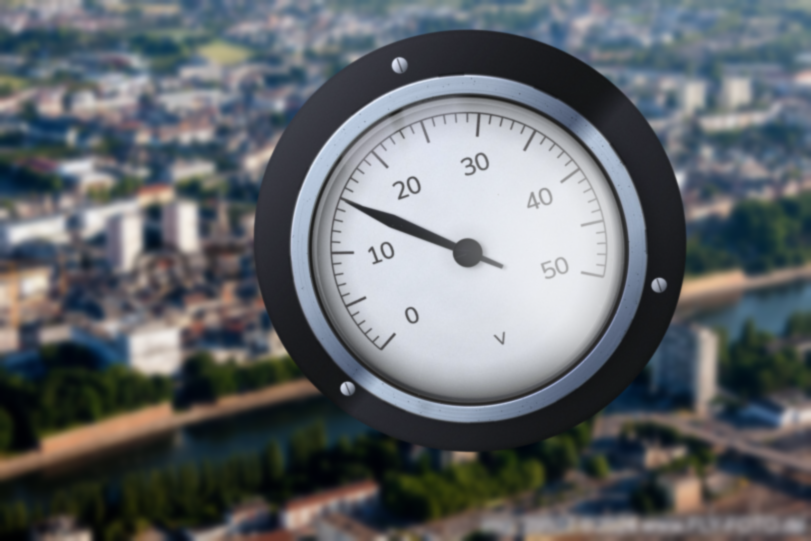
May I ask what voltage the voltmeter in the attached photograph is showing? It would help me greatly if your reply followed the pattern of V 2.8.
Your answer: V 15
